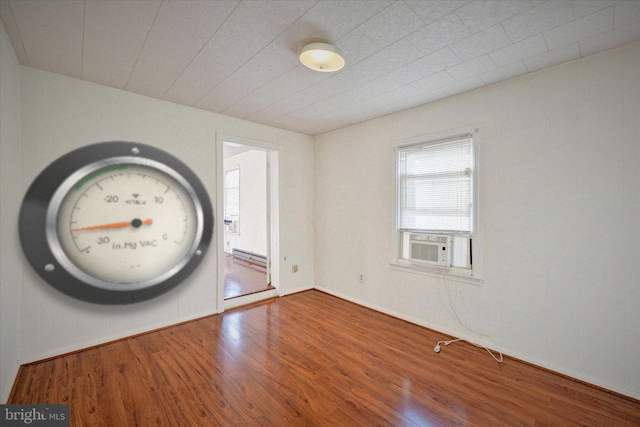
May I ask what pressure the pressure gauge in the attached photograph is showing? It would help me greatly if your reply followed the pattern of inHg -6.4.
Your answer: inHg -27
